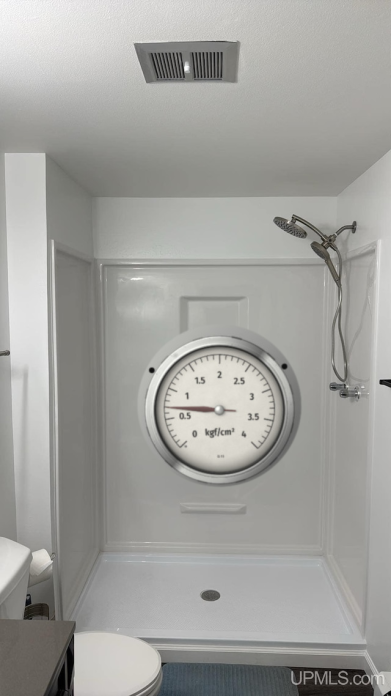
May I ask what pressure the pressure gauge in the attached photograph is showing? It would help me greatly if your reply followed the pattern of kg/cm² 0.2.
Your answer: kg/cm² 0.7
